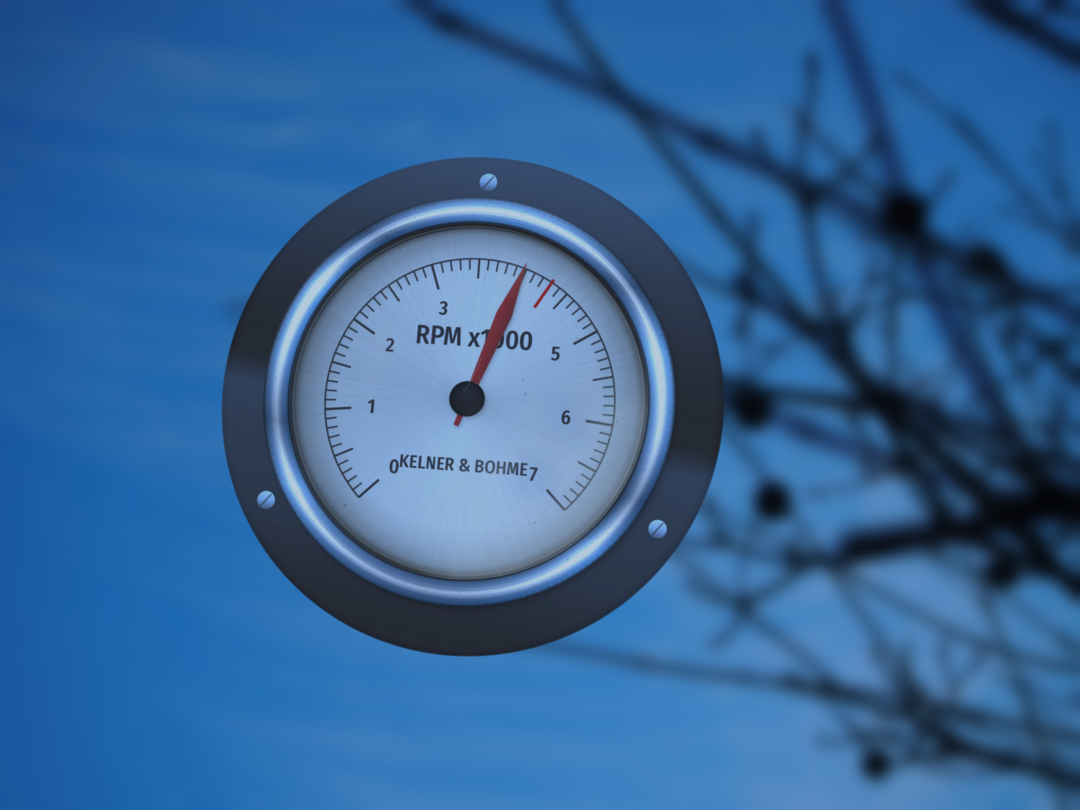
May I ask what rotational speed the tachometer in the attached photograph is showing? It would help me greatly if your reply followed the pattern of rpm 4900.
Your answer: rpm 4000
